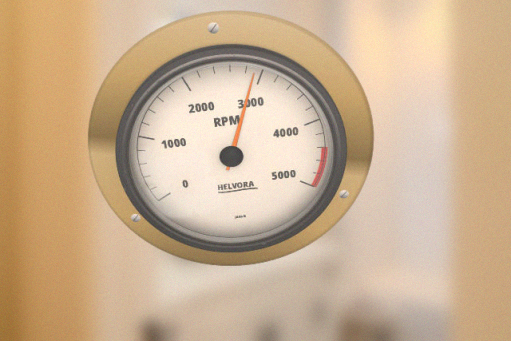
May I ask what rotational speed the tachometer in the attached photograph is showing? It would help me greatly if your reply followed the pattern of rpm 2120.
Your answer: rpm 2900
